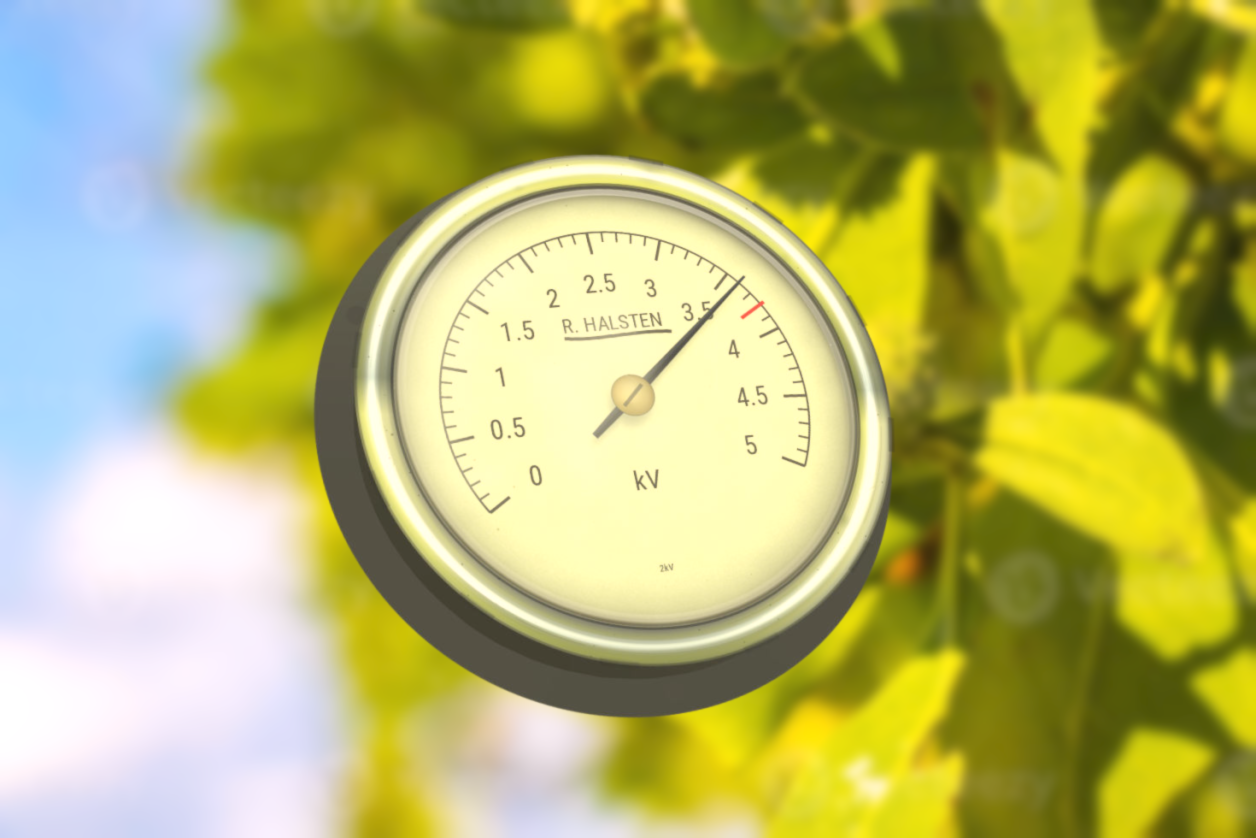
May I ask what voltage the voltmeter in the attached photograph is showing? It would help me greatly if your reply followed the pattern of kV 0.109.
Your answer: kV 3.6
